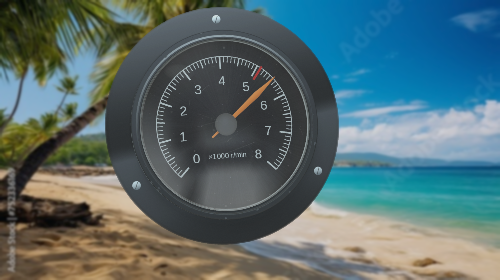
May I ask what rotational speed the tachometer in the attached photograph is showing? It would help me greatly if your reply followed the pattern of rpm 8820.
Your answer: rpm 5500
